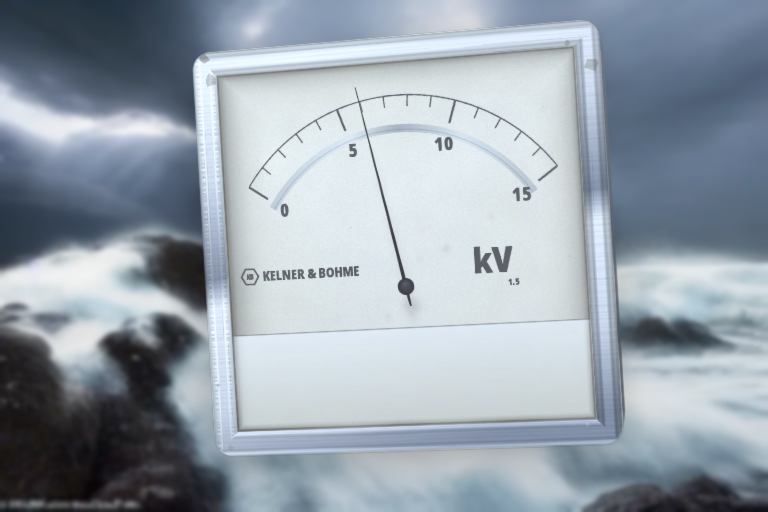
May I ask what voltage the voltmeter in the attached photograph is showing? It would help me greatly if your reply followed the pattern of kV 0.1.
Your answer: kV 6
